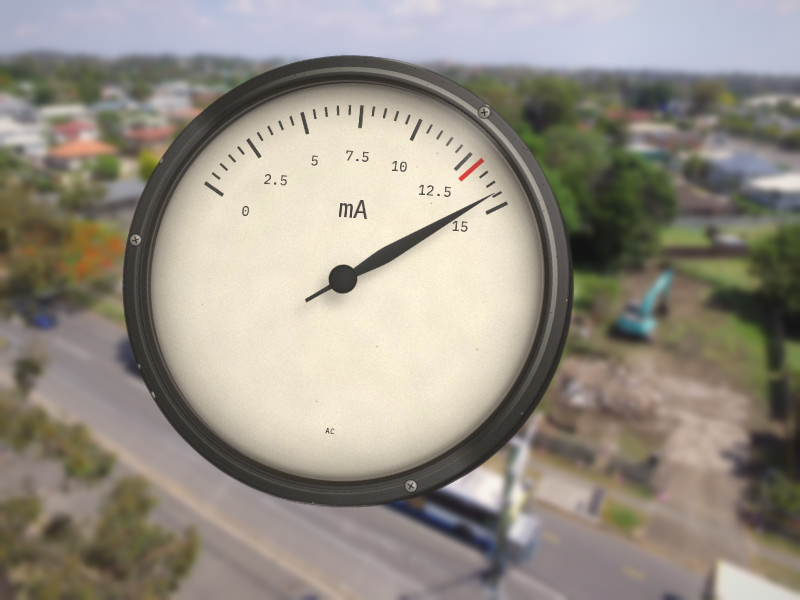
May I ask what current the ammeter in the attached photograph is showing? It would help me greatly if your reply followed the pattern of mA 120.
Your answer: mA 14.5
